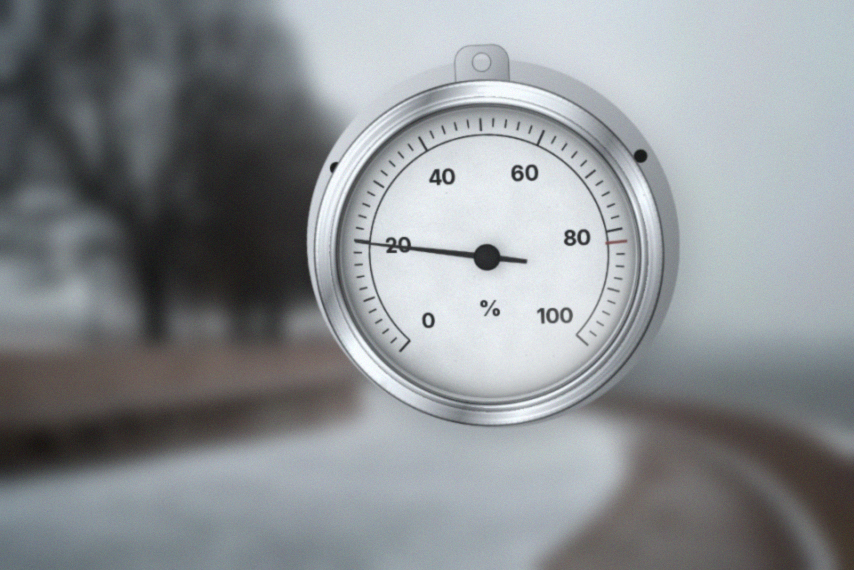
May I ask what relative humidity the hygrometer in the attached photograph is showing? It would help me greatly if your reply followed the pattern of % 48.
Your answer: % 20
